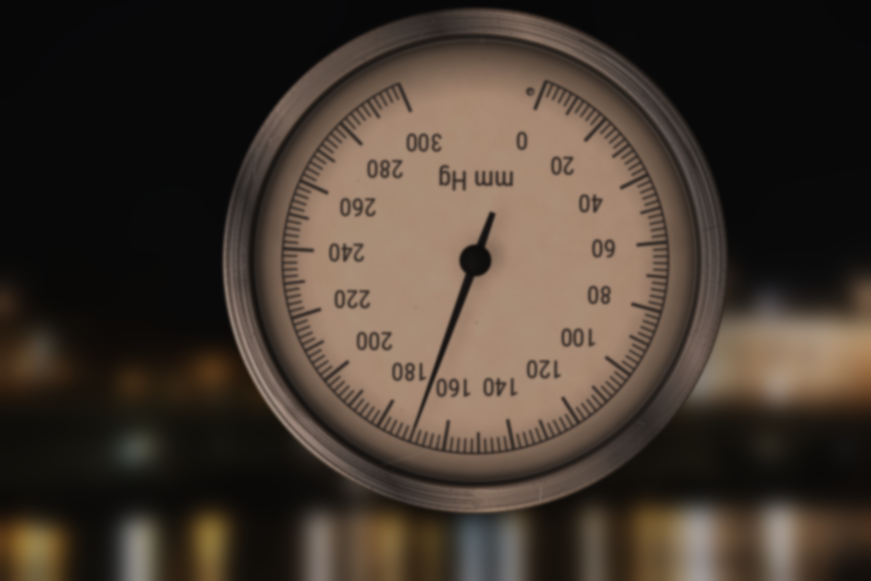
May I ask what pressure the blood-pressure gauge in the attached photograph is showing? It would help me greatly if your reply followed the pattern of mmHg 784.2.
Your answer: mmHg 170
